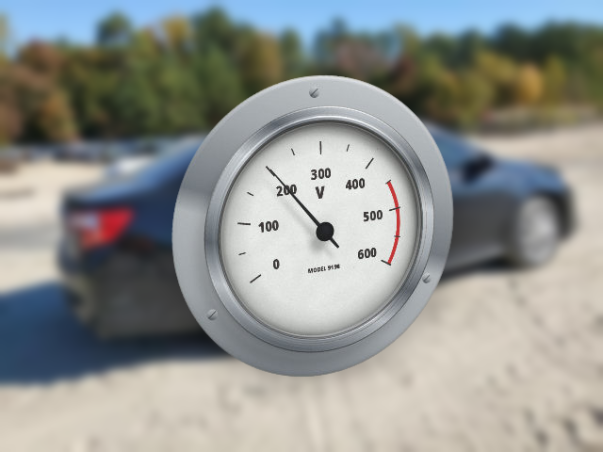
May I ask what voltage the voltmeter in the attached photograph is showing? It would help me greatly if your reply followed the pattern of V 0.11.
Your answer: V 200
